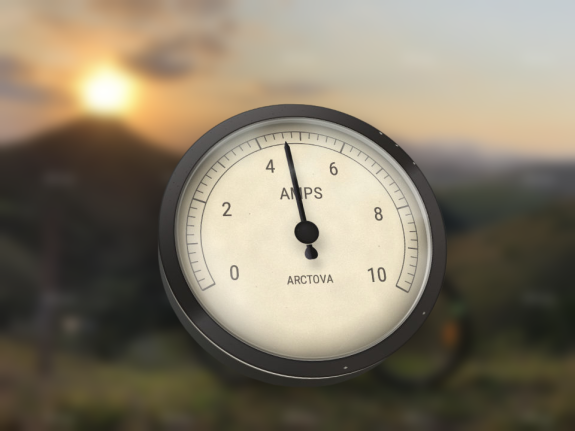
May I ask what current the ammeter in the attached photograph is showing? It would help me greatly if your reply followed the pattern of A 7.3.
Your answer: A 4.6
